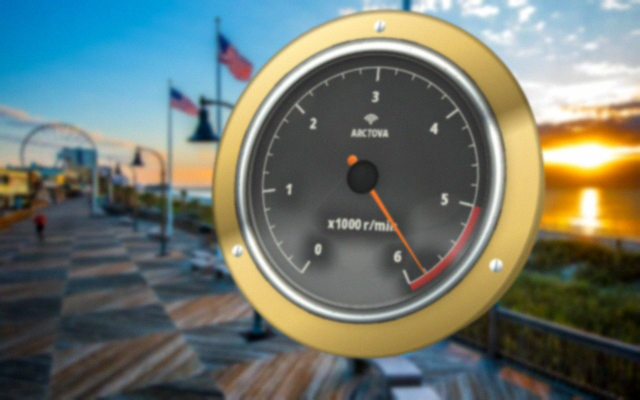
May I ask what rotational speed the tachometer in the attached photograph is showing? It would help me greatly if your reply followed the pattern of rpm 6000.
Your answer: rpm 5800
